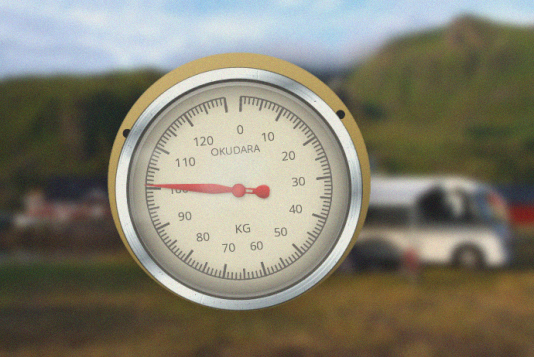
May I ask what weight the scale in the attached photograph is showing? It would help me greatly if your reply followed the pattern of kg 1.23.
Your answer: kg 101
